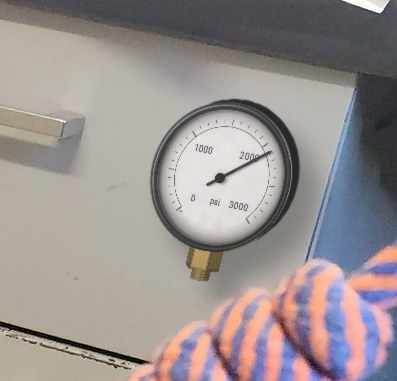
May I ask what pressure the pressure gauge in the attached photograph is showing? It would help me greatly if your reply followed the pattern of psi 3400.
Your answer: psi 2100
